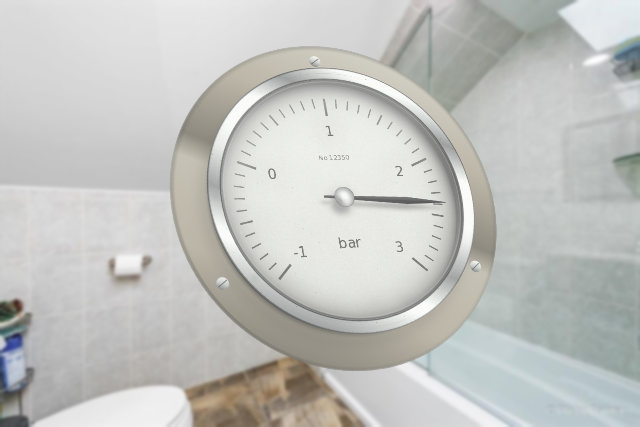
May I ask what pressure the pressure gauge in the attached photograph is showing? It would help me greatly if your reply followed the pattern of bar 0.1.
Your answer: bar 2.4
